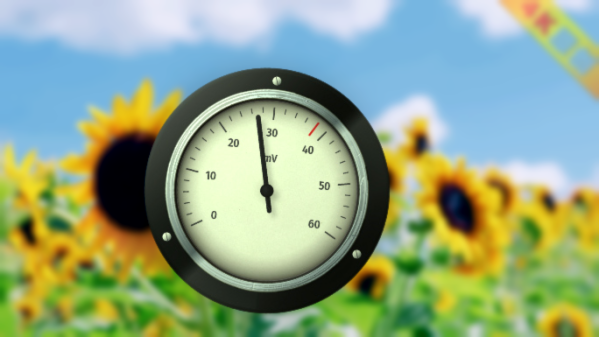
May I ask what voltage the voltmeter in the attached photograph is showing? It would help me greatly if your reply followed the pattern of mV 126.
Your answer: mV 27
